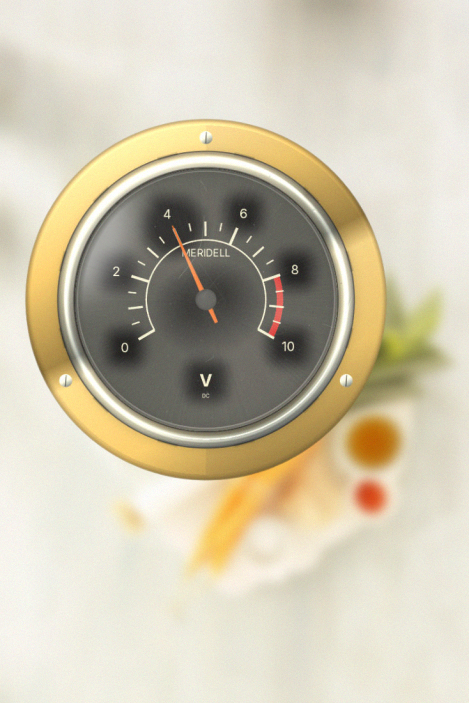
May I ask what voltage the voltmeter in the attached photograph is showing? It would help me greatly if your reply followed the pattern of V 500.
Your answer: V 4
